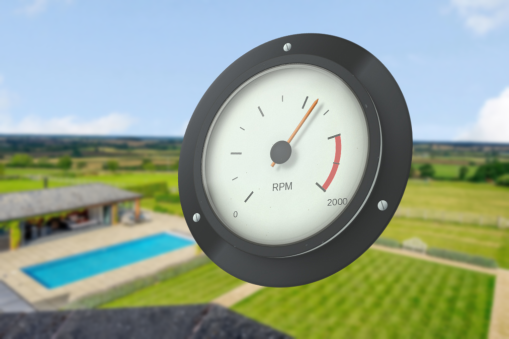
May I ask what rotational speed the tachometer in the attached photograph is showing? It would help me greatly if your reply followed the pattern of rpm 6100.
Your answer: rpm 1300
